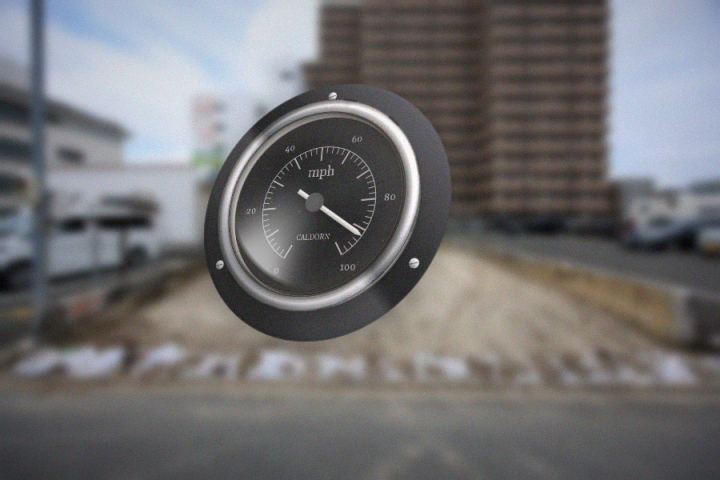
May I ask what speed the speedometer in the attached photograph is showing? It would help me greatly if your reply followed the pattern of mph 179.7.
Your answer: mph 92
